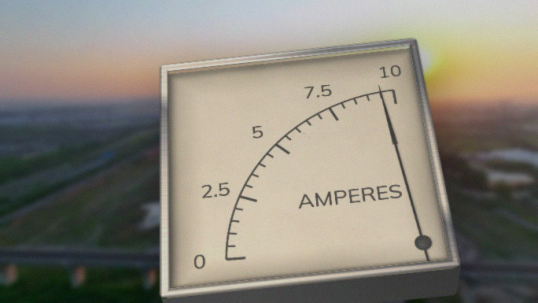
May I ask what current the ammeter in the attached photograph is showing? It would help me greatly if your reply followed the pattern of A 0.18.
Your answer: A 9.5
